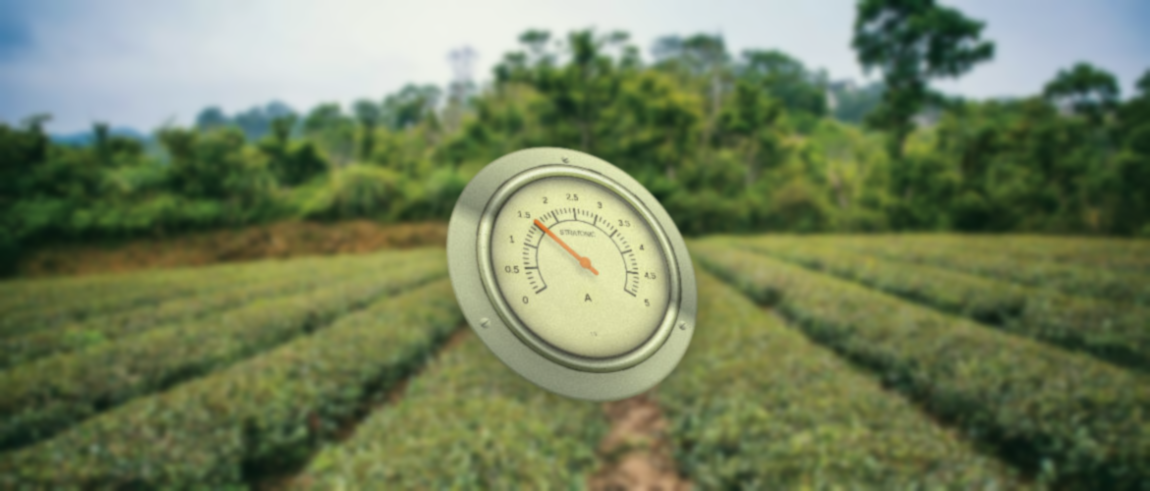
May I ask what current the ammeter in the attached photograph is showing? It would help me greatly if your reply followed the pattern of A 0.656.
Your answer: A 1.5
